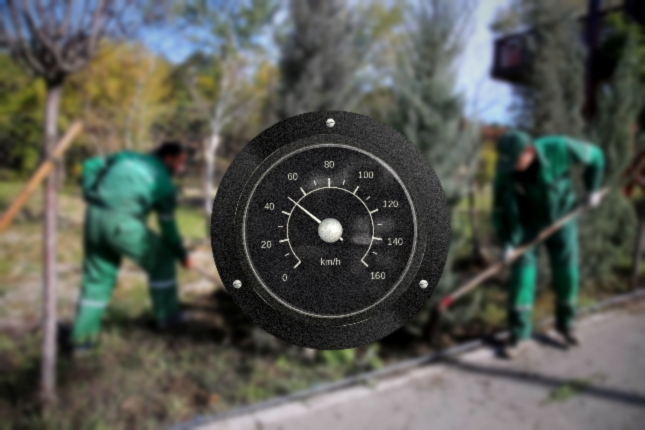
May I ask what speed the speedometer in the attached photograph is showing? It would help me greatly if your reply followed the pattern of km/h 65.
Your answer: km/h 50
